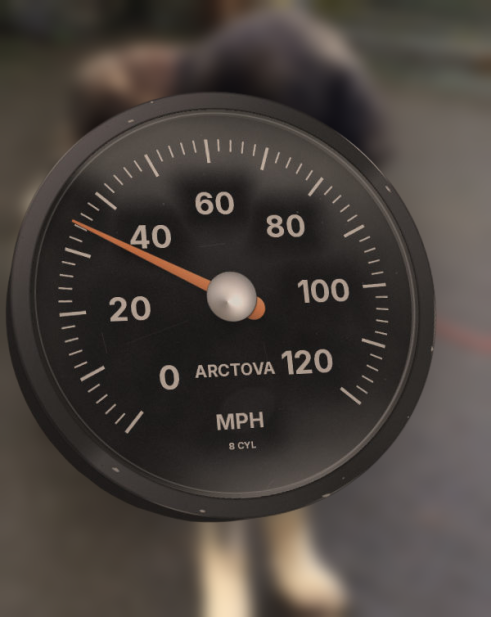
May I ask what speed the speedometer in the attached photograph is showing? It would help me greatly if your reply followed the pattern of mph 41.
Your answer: mph 34
